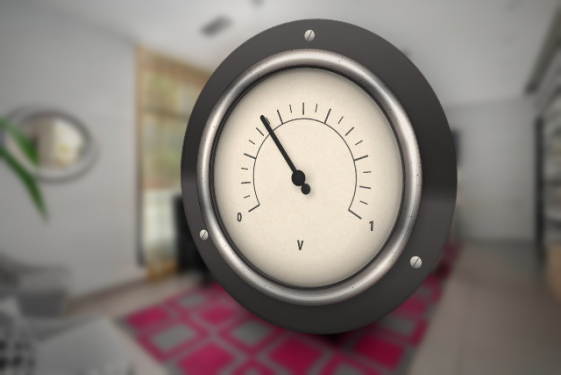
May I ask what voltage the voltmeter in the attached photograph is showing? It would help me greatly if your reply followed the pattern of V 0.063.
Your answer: V 0.35
